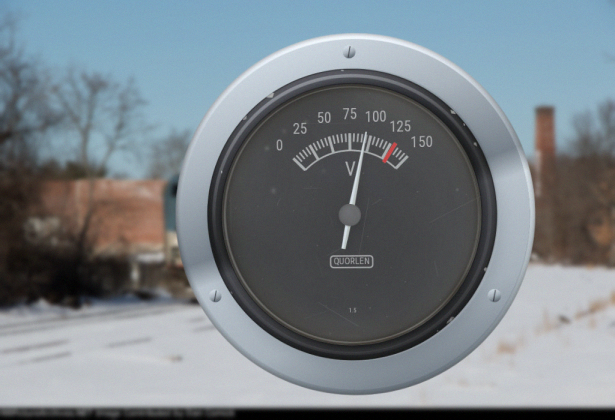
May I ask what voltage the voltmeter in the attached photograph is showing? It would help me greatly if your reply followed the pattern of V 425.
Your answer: V 95
